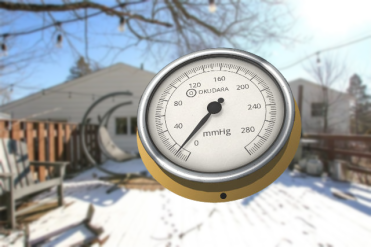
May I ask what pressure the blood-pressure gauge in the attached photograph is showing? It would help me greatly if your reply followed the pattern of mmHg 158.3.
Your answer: mmHg 10
